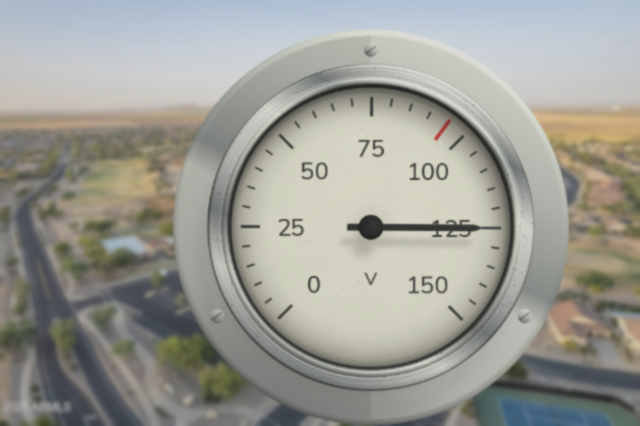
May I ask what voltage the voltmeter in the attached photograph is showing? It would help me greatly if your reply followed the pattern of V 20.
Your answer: V 125
